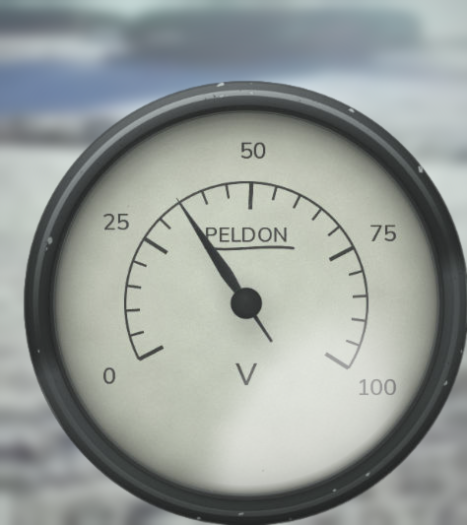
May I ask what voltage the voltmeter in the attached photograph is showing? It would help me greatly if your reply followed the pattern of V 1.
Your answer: V 35
